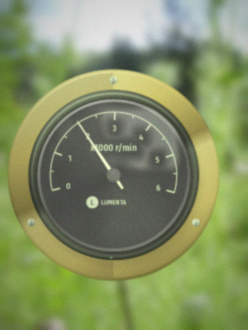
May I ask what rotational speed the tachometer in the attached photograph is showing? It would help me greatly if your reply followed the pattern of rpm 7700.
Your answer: rpm 2000
